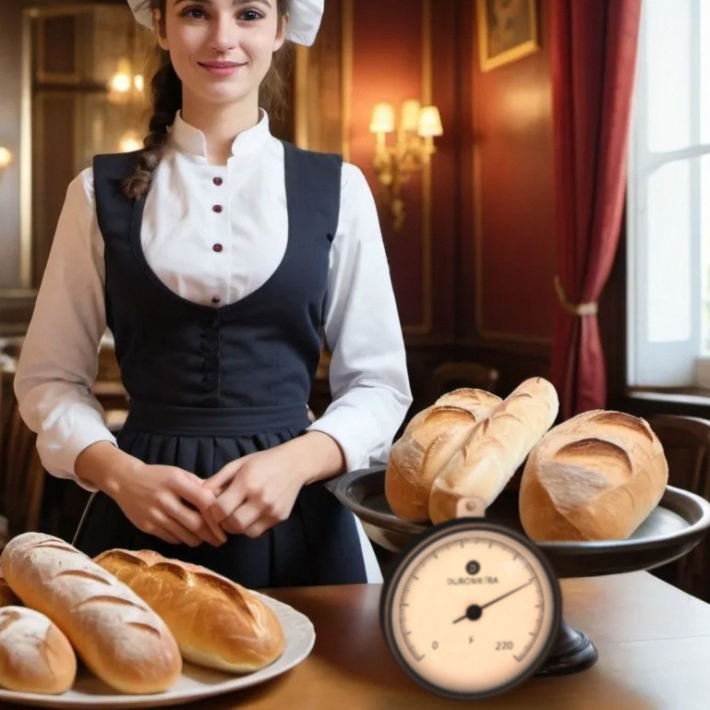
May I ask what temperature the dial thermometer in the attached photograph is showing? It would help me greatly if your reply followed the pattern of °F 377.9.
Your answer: °F 160
